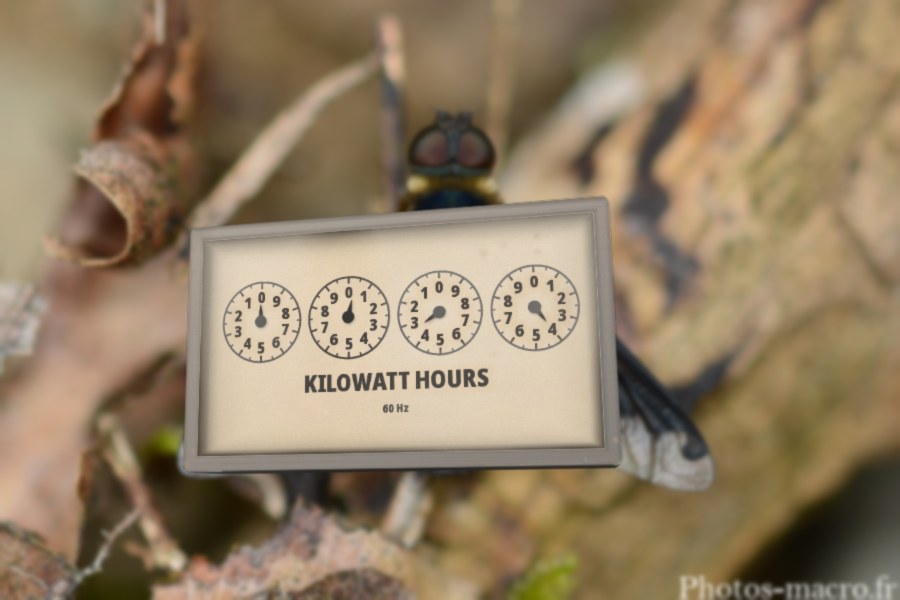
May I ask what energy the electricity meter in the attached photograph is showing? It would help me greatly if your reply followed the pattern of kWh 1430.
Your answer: kWh 34
